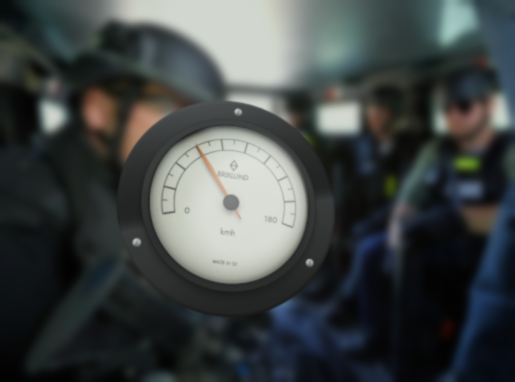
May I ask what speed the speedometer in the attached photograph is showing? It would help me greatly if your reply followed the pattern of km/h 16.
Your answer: km/h 60
